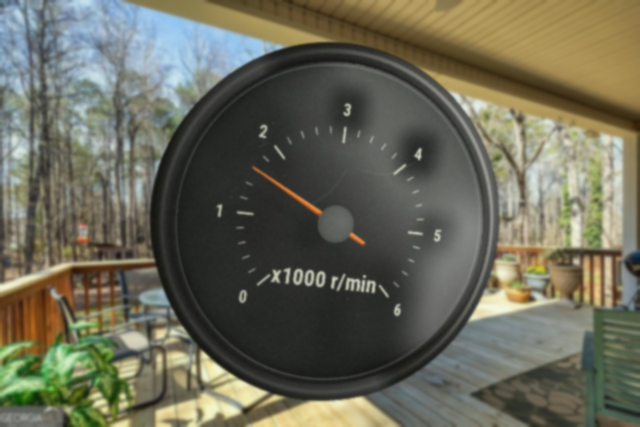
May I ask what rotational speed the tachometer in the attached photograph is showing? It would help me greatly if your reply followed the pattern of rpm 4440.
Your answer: rpm 1600
